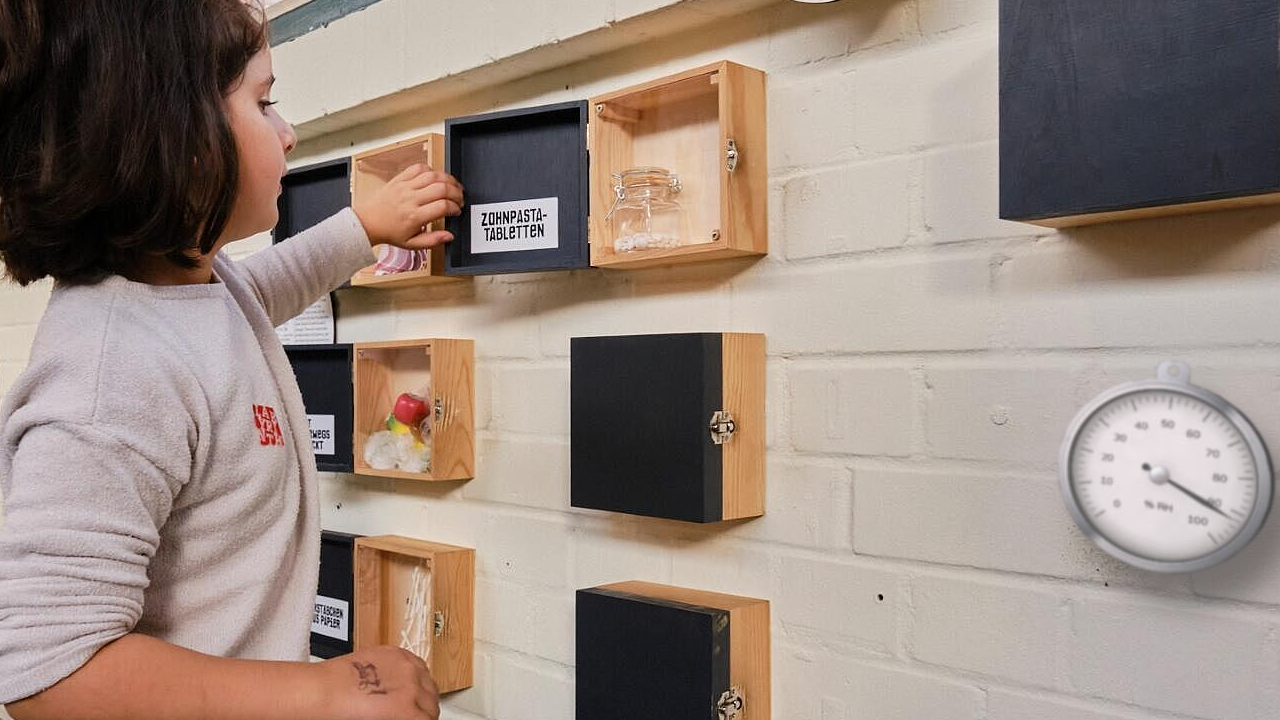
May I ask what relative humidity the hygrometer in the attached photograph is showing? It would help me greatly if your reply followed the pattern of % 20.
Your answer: % 92
